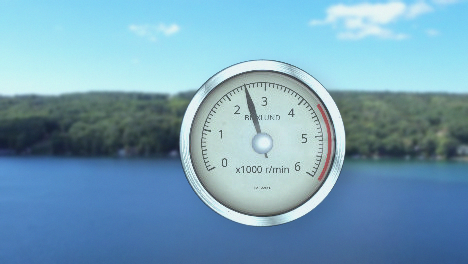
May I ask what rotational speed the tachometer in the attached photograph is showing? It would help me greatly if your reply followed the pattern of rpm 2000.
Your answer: rpm 2500
